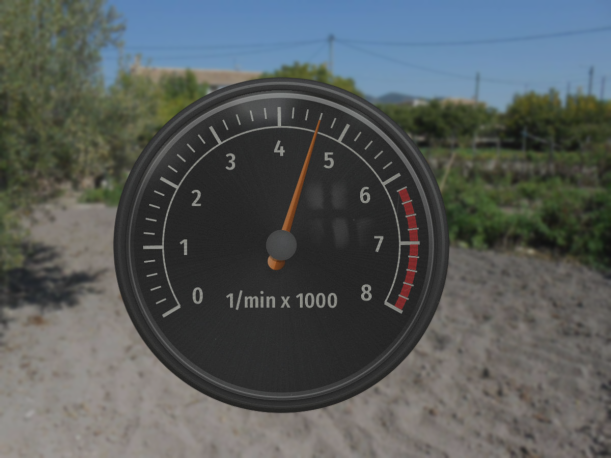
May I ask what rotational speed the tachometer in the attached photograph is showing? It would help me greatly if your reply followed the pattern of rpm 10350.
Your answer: rpm 4600
